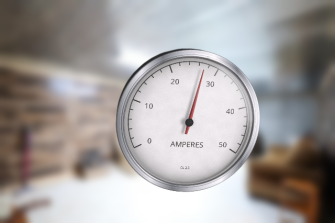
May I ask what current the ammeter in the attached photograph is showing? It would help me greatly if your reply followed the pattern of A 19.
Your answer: A 27
